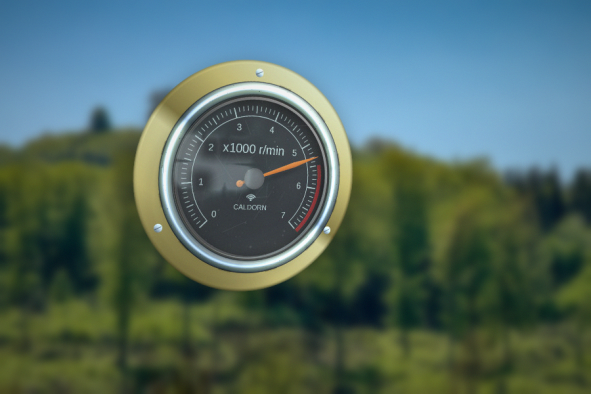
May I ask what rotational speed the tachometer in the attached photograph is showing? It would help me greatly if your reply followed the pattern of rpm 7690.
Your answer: rpm 5300
